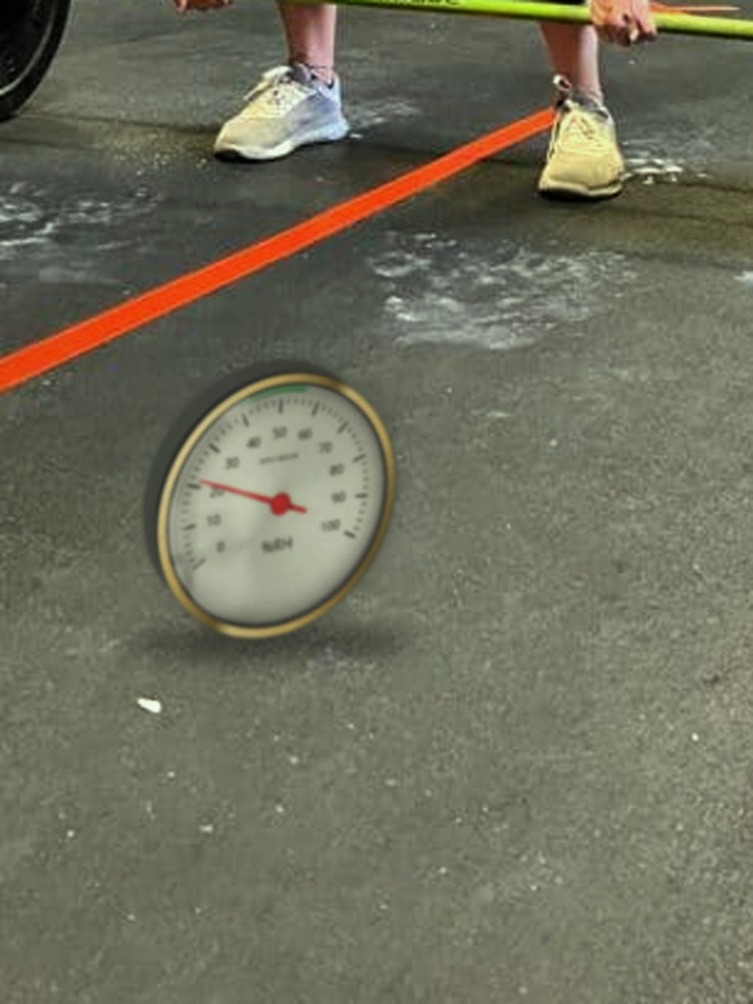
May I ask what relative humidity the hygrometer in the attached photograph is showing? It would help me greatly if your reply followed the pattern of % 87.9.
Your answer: % 22
